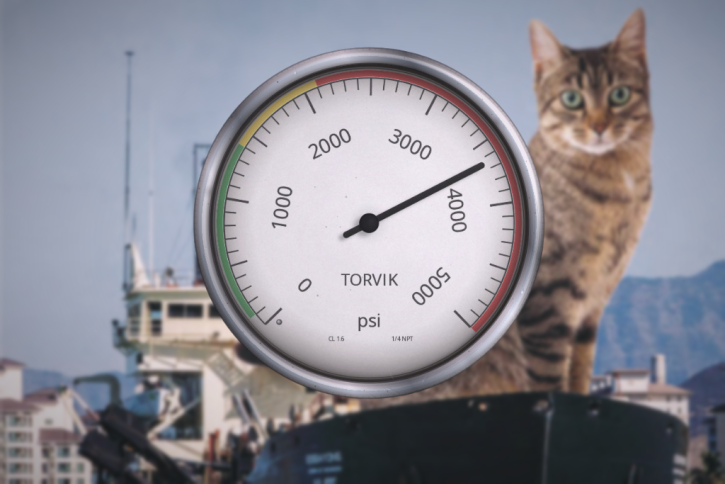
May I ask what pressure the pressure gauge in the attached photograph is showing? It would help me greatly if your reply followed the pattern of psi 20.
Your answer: psi 3650
